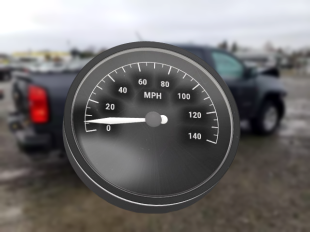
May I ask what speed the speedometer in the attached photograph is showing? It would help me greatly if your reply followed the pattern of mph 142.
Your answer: mph 5
